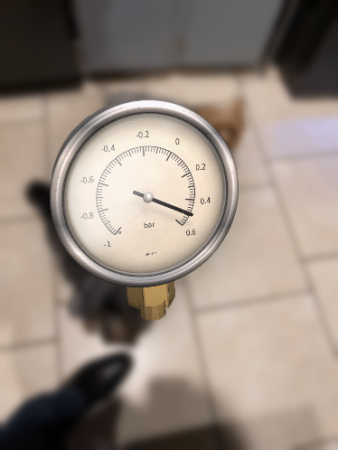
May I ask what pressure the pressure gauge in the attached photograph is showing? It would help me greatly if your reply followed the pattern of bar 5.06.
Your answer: bar 0.5
